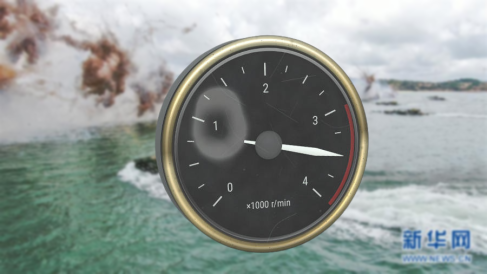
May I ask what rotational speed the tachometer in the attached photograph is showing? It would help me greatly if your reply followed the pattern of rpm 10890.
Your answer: rpm 3500
